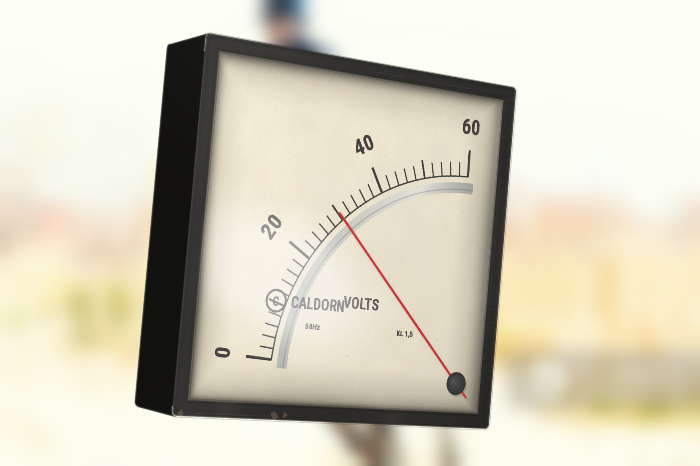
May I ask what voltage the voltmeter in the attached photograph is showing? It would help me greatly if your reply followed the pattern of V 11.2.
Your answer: V 30
